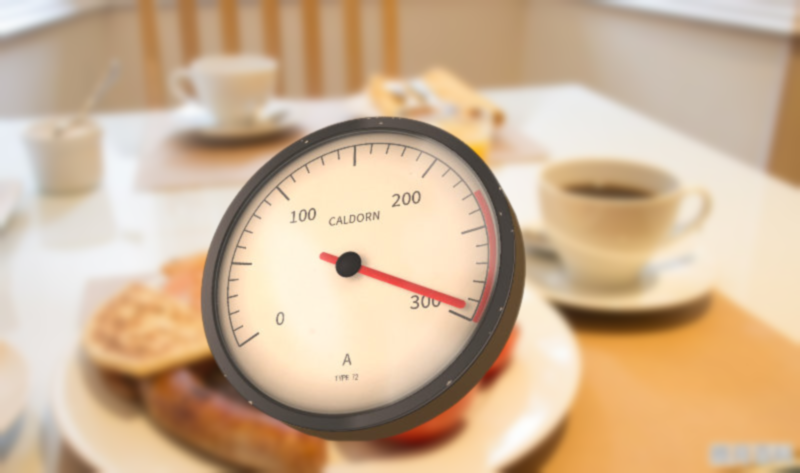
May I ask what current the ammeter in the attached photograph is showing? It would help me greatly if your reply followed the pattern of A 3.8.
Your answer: A 295
